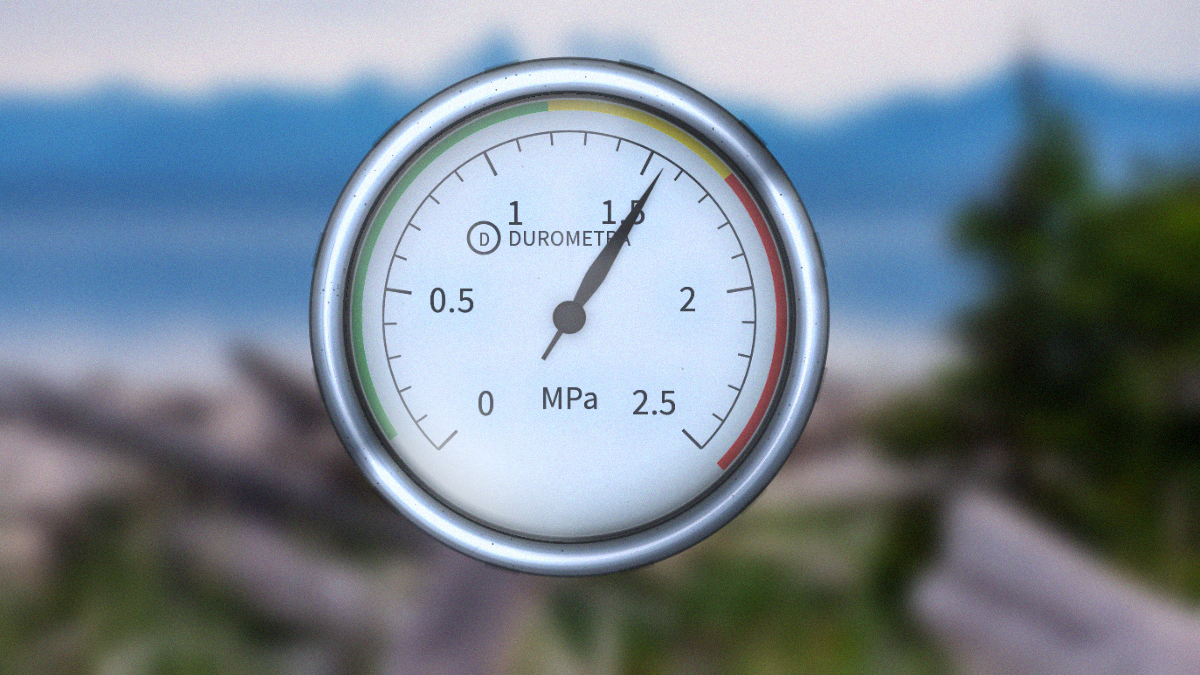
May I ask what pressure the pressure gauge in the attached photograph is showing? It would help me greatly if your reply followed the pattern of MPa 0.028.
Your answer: MPa 1.55
